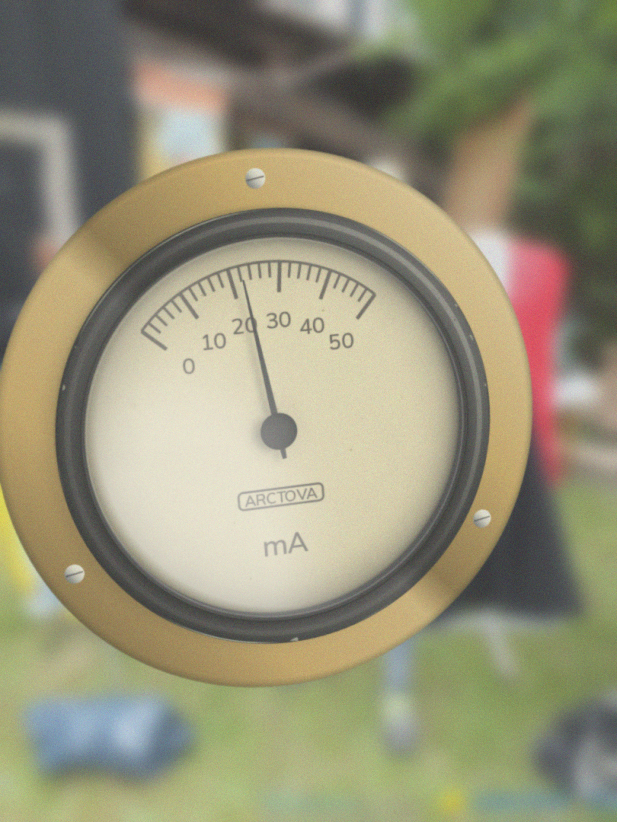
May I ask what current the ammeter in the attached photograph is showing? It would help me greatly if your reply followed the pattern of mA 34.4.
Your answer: mA 22
